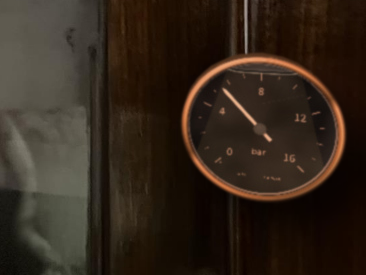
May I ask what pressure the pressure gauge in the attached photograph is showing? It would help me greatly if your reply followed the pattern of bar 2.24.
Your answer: bar 5.5
